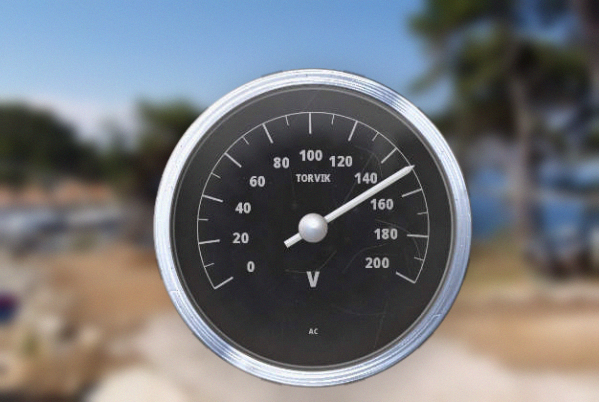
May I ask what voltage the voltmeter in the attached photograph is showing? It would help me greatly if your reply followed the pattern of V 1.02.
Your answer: V 150
